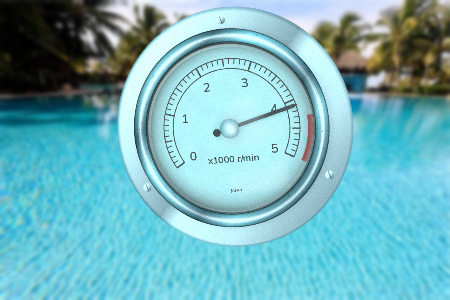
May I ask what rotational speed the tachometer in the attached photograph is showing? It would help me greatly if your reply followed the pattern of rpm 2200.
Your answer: rpm 4100
